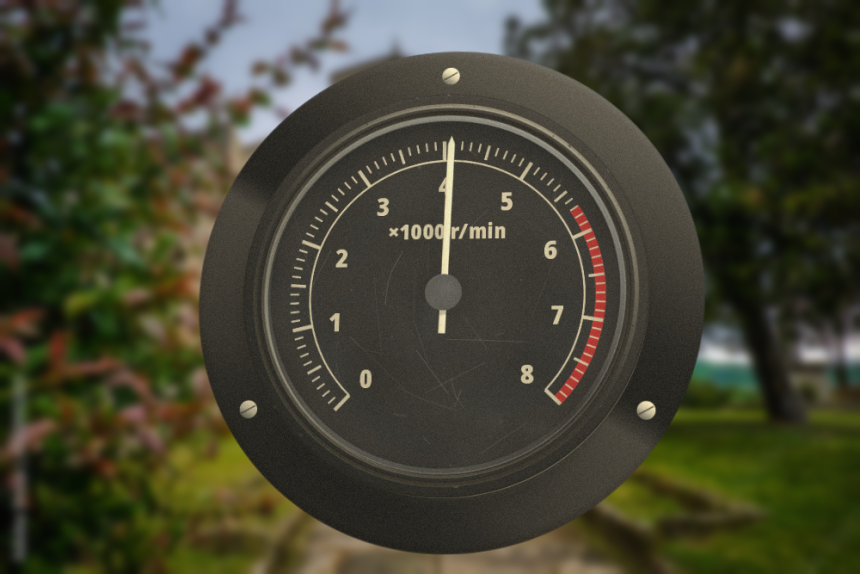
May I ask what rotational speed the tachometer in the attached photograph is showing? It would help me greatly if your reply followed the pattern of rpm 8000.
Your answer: rpm 4100
